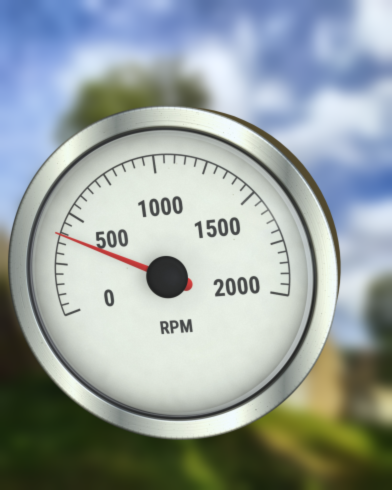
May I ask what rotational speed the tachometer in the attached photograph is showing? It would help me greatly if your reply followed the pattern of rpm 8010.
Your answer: rpm 400
